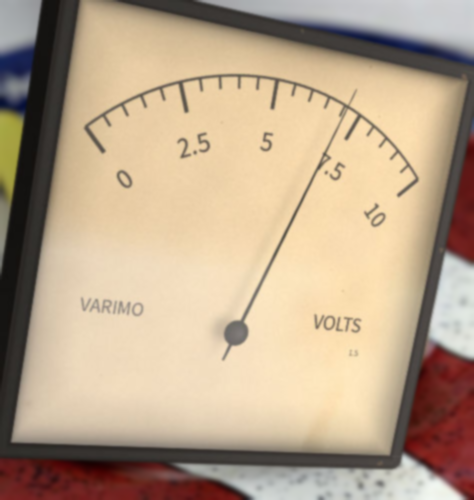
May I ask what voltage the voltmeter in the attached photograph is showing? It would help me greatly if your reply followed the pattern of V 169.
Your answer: V 7
